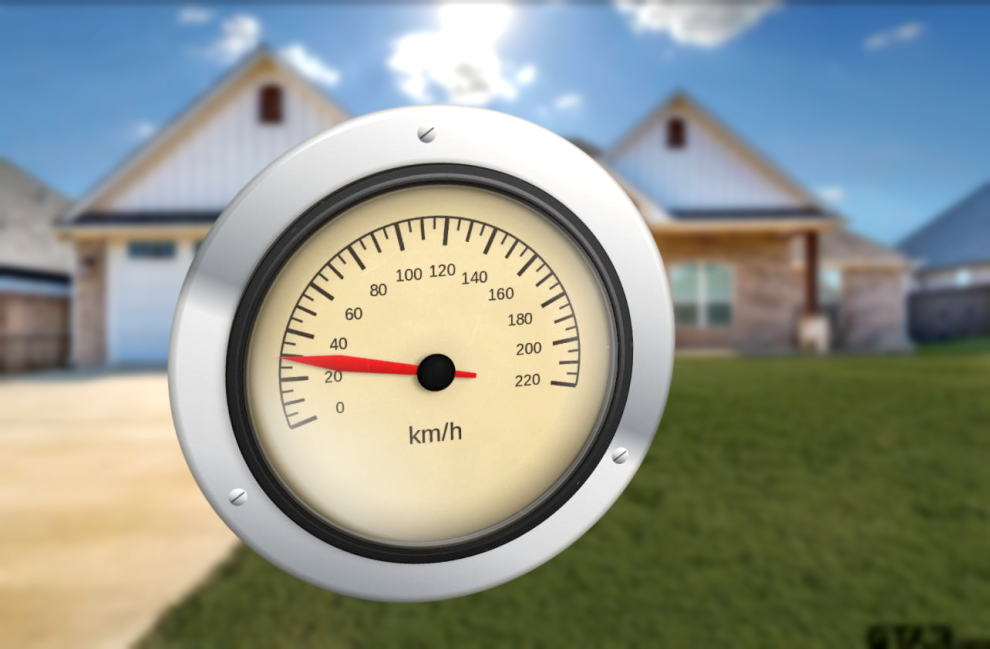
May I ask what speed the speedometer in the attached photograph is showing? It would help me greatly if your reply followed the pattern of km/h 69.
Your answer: km/h 30
